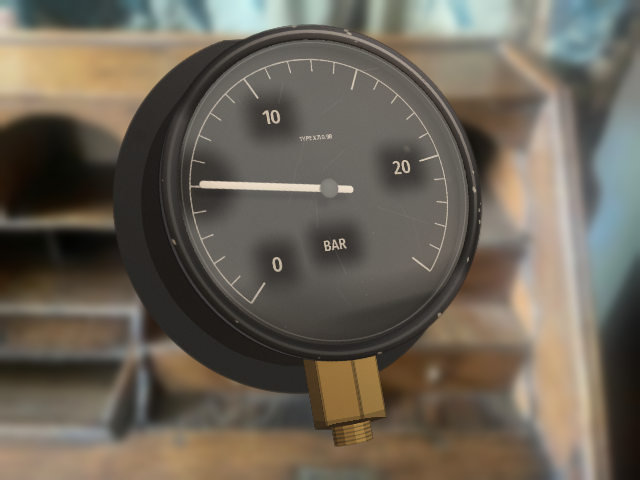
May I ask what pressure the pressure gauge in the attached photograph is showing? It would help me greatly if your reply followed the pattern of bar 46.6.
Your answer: bar 5
